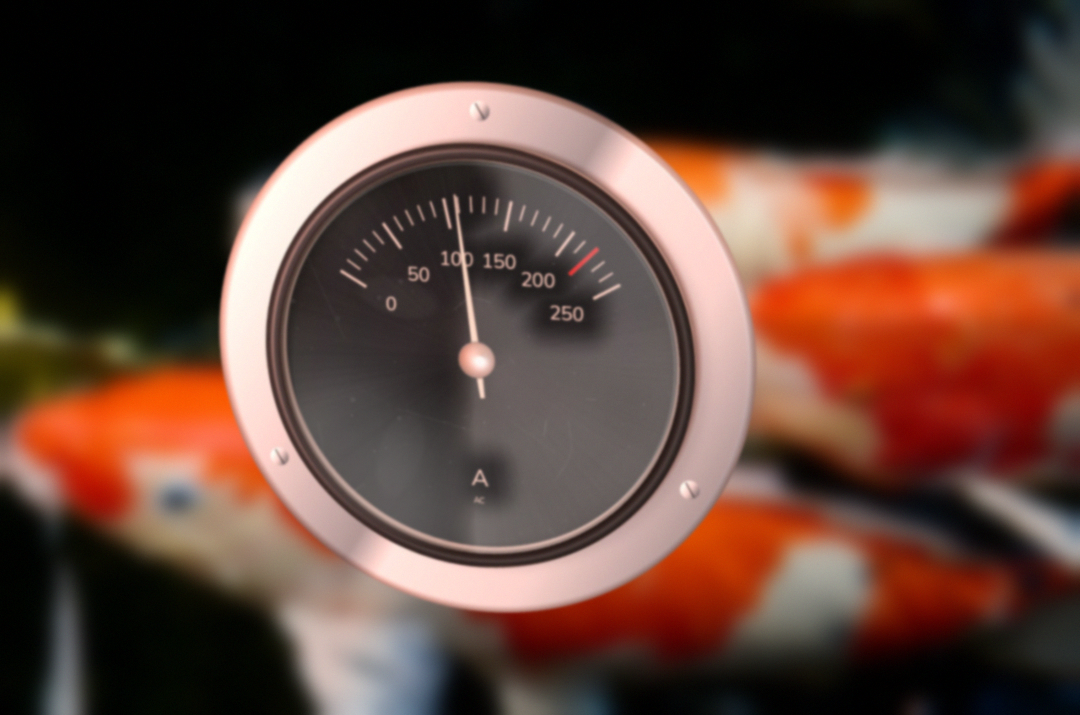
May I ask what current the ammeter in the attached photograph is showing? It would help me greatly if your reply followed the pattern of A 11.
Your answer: A 110
